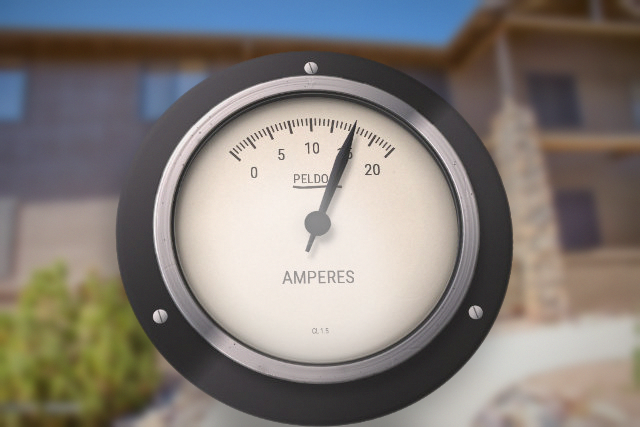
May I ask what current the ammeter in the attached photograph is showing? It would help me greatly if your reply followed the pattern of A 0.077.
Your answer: A 15
